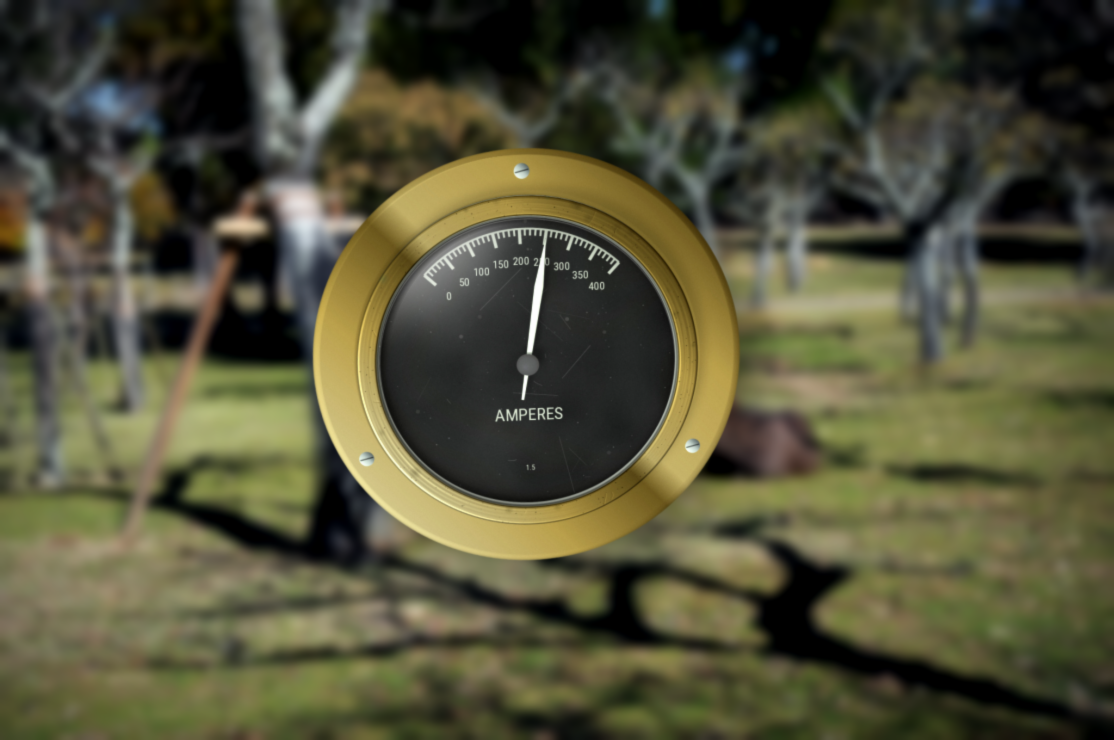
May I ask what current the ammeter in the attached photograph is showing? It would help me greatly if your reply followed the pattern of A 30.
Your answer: A 250
